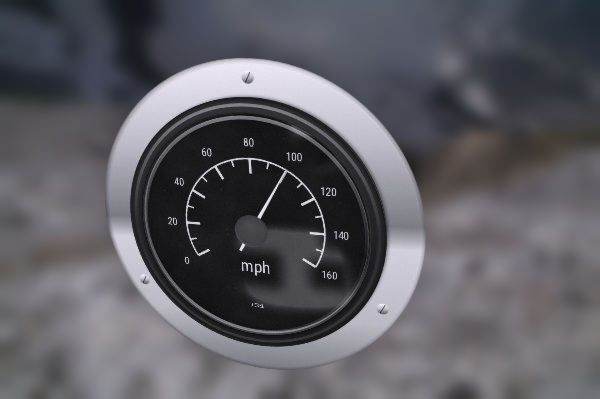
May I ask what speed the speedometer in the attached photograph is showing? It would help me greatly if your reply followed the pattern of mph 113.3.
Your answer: mph 100
